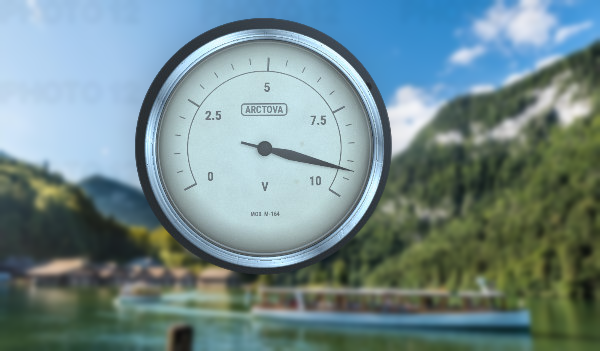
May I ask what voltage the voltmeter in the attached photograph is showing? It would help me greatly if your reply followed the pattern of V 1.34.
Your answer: V 9.25
